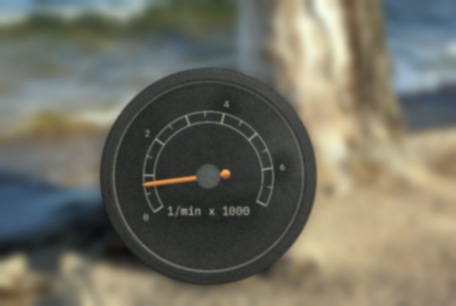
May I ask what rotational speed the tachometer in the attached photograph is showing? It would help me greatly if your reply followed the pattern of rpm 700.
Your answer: rpm 750
